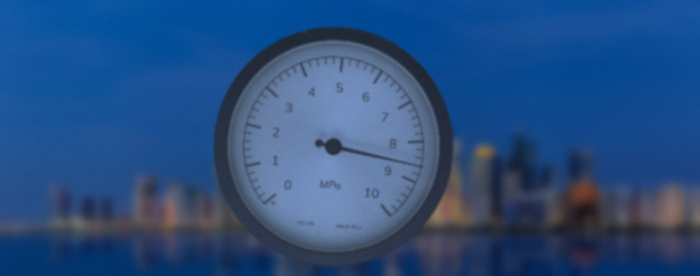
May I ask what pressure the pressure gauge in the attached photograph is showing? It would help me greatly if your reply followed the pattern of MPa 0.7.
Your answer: MPa 8.6
